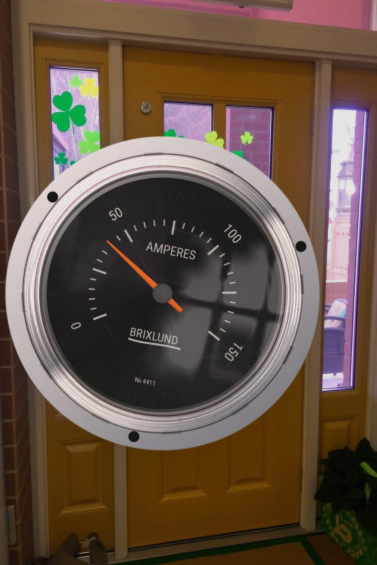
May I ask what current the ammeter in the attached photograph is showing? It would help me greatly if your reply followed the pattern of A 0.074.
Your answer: A 40
